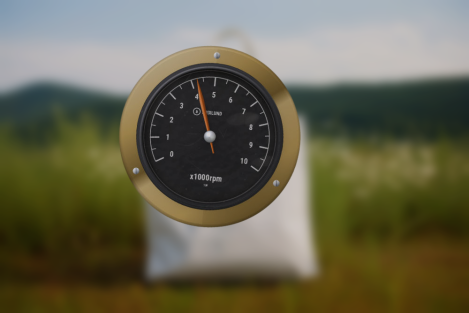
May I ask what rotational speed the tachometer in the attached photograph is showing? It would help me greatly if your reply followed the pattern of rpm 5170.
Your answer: rpm 4250
